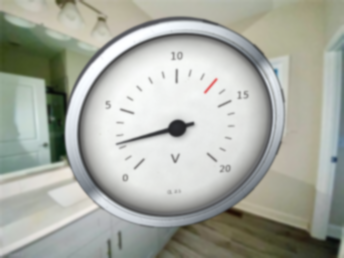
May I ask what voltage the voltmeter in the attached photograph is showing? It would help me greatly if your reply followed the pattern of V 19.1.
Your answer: V 2.5
